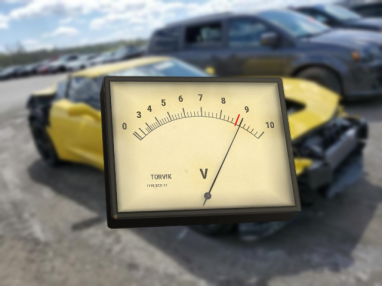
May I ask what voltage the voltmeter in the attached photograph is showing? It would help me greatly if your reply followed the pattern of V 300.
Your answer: V 9
